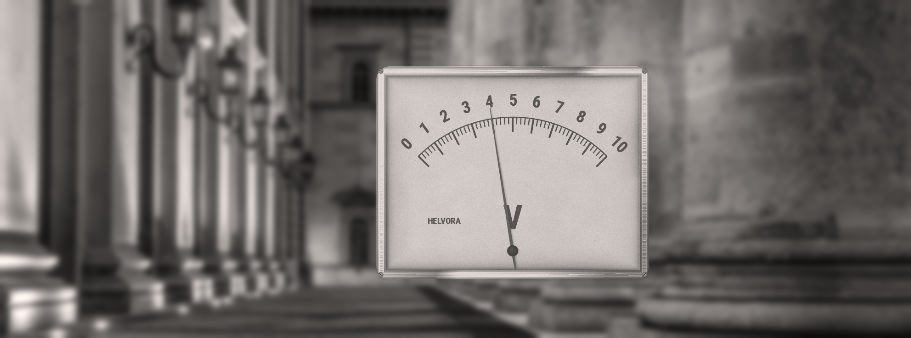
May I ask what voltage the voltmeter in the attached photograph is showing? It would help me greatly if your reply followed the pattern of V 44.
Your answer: V 4
